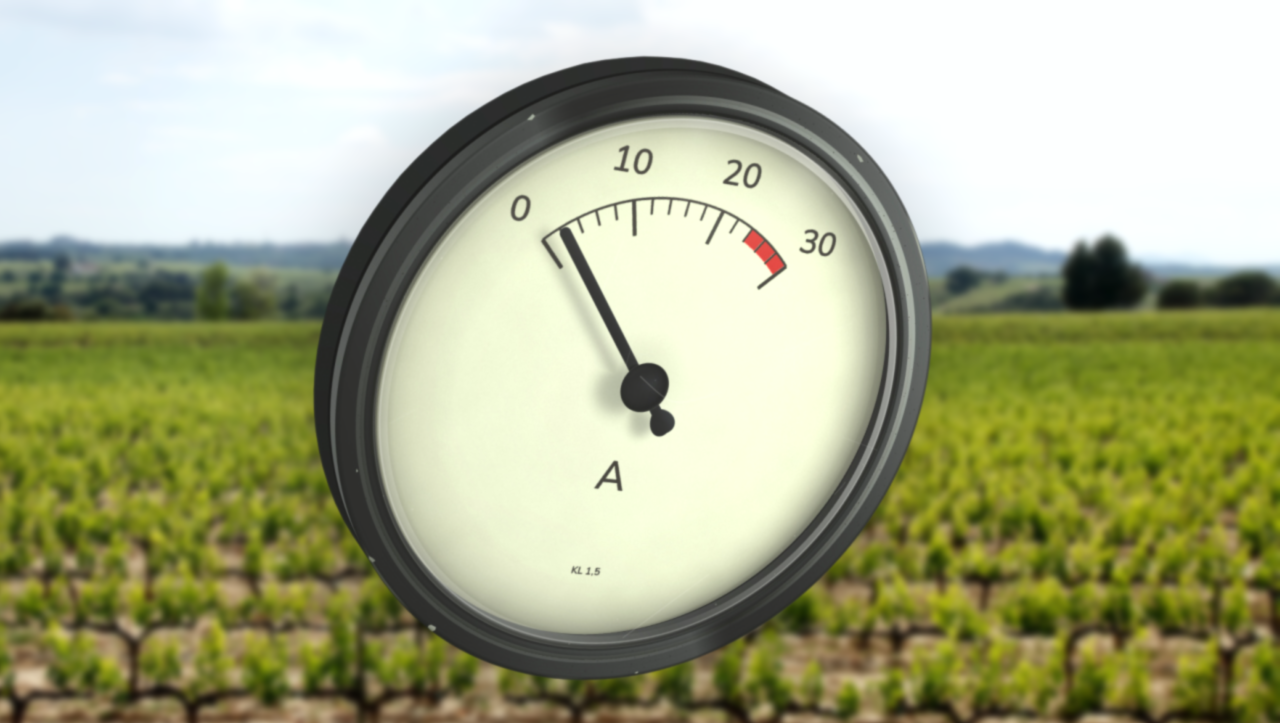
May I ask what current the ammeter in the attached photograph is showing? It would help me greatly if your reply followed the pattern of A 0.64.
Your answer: A 2
